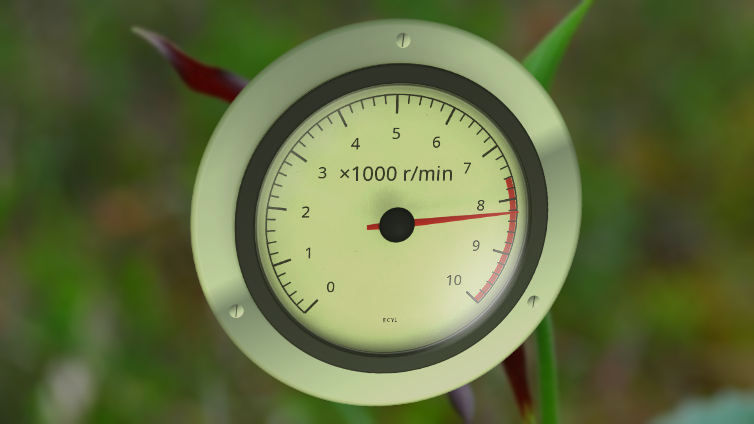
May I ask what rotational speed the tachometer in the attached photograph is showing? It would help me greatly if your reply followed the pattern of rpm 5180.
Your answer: rpm 8200
